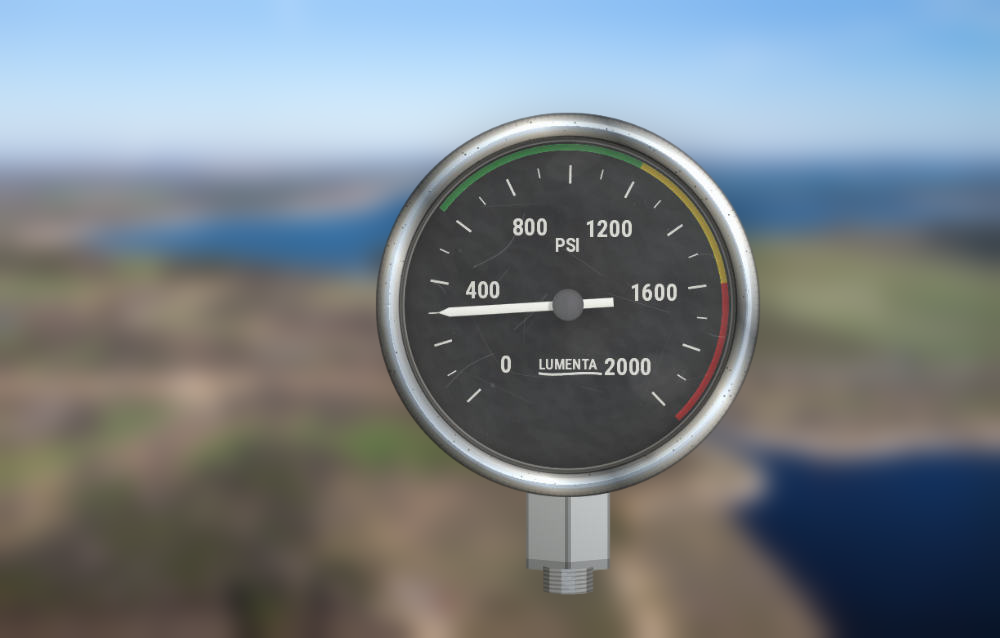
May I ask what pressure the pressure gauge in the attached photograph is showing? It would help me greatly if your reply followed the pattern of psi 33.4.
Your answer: psi 300
